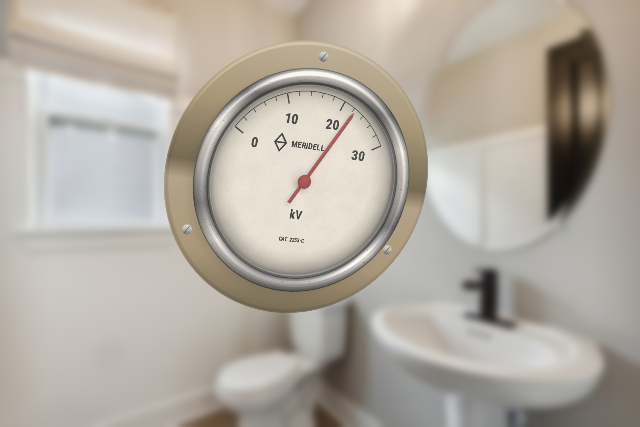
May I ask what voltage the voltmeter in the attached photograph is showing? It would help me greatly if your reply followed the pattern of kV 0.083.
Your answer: kV 22
